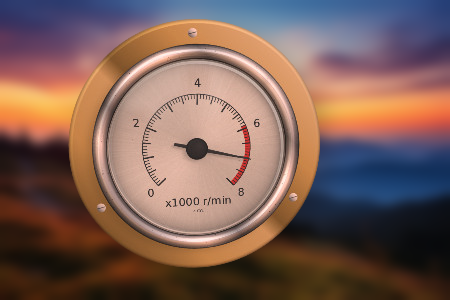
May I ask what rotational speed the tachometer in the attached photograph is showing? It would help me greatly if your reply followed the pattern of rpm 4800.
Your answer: rpm 7000
